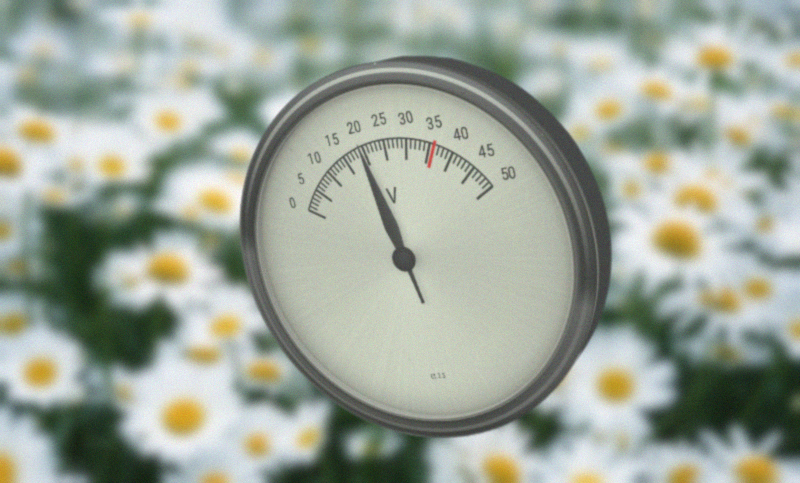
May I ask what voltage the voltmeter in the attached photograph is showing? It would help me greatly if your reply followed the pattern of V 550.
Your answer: V 20
